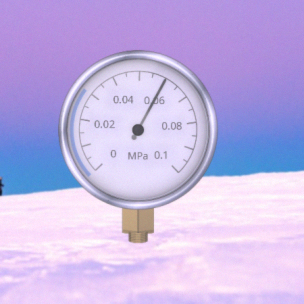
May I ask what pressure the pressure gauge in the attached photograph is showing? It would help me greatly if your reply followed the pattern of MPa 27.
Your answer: MPa 0.06
